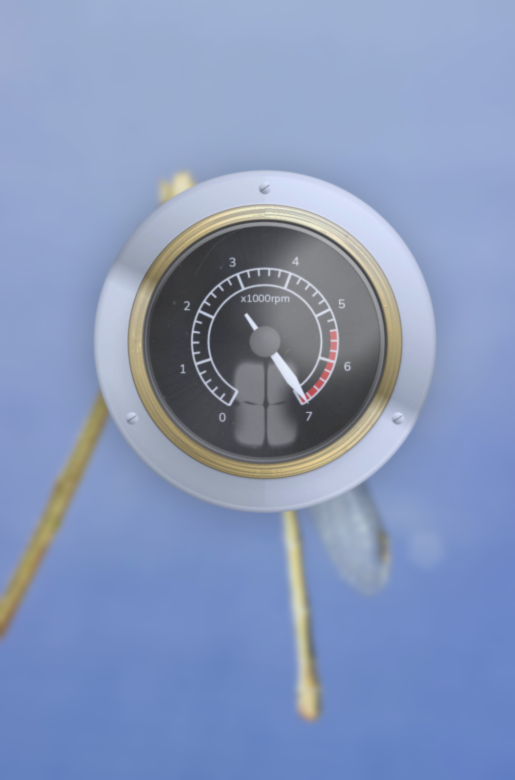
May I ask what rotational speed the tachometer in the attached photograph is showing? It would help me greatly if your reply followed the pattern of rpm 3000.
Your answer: rpm 6900
